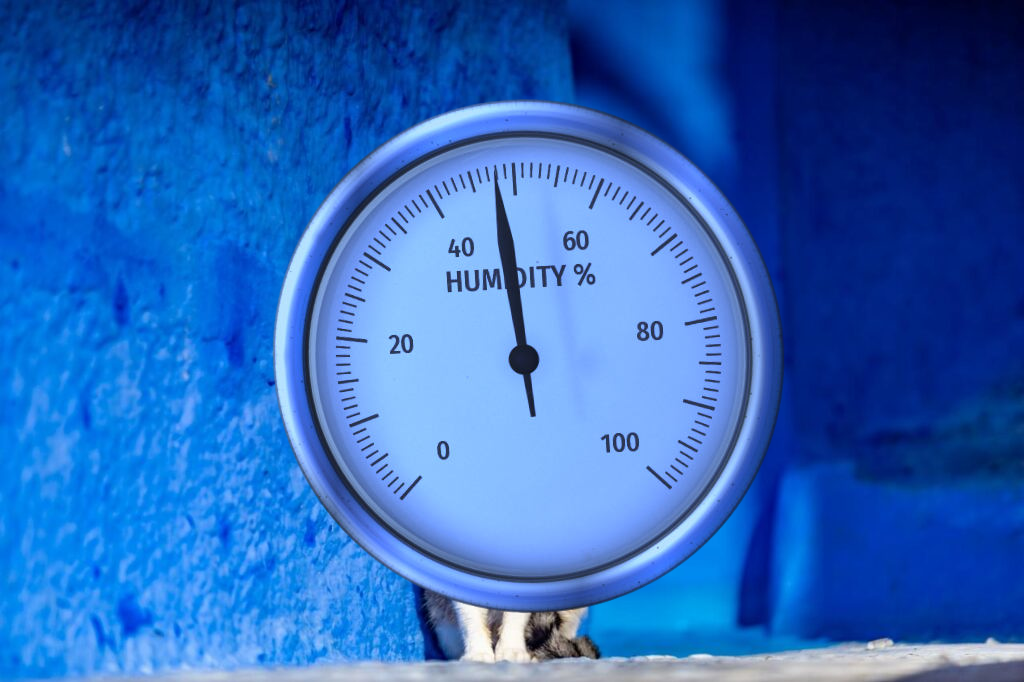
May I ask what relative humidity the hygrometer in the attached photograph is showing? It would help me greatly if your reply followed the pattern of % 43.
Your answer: % 48
